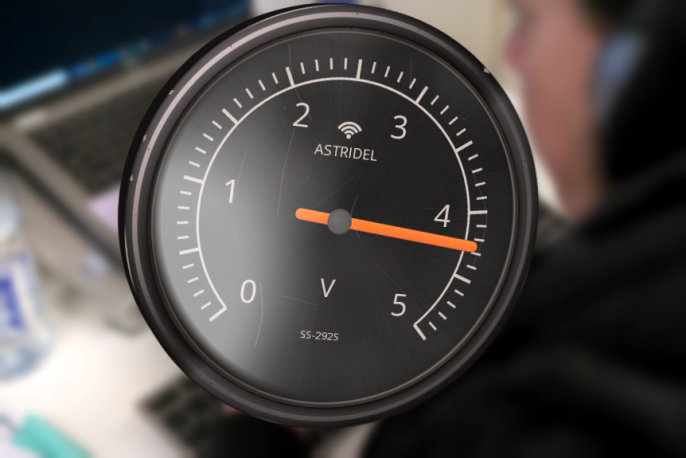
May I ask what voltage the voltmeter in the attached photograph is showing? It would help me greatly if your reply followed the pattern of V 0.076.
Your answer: V 4.25
